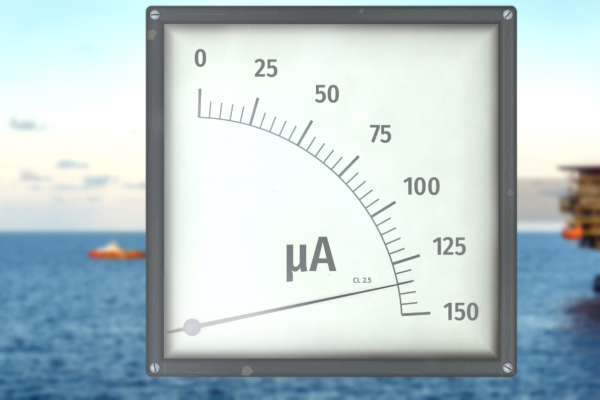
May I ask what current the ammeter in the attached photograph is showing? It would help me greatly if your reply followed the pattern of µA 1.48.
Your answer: µA 135
